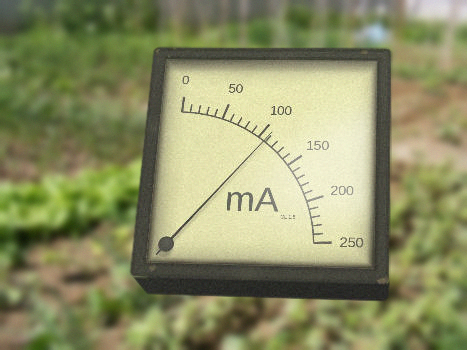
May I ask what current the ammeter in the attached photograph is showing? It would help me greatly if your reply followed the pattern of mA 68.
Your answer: mA 110
